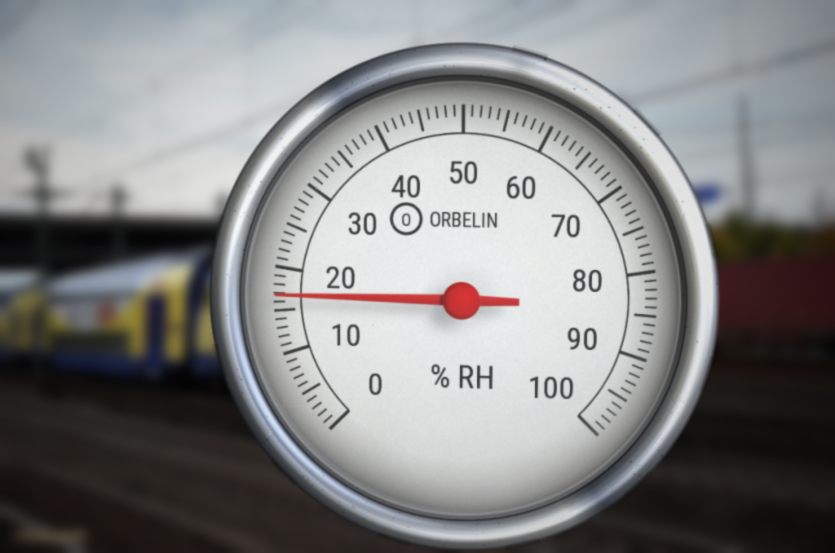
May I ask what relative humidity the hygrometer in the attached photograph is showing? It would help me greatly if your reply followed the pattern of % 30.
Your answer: % 17
